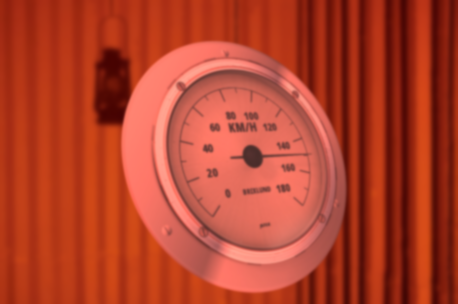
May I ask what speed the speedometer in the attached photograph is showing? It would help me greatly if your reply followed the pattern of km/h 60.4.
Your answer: km/h 150
